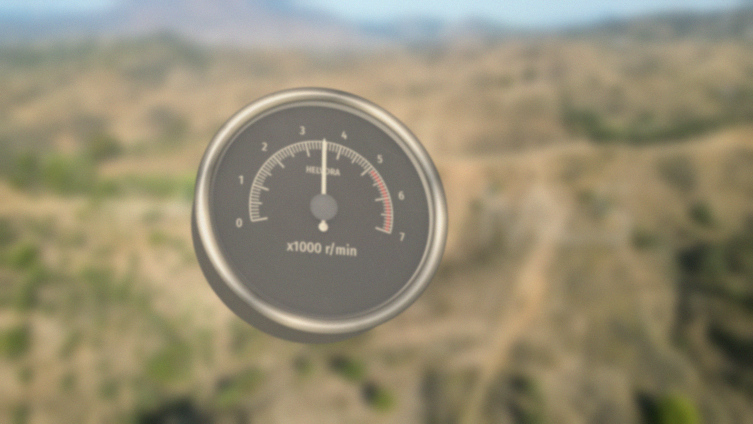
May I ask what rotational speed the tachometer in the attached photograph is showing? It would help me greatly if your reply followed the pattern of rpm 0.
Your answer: rpm 3500
